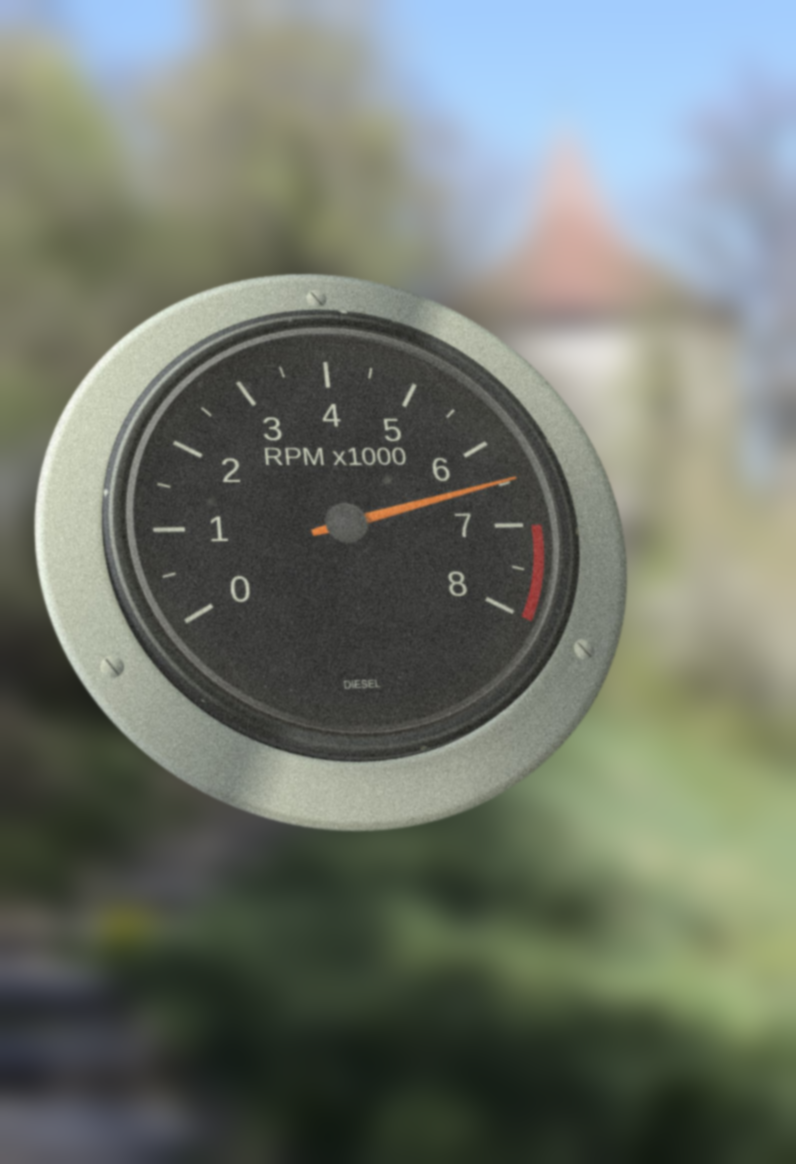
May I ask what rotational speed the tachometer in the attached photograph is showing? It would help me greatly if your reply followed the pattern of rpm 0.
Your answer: rpm 6500
